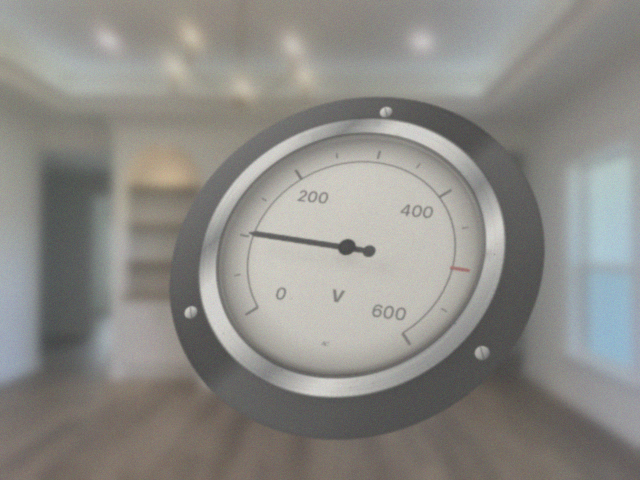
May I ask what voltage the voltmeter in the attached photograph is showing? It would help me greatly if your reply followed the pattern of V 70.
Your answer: V 100
